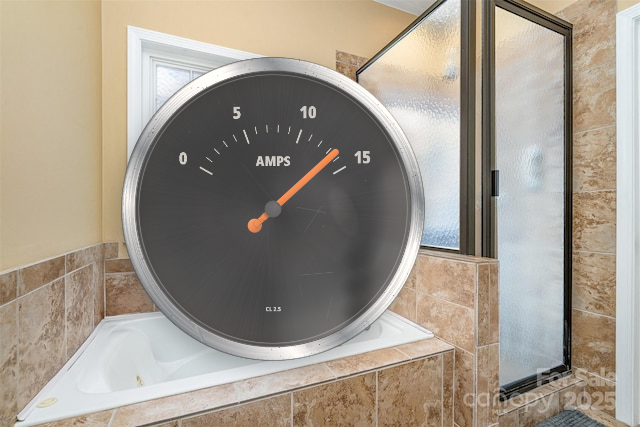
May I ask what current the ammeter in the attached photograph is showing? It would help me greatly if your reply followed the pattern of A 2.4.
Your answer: A 13.5
